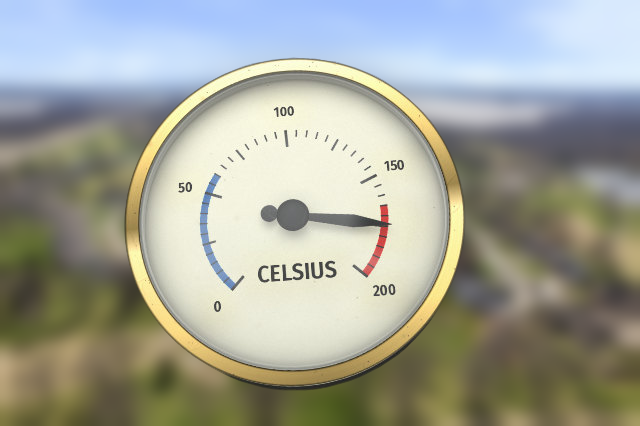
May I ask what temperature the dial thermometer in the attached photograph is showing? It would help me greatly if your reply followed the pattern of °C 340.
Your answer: °C 175
